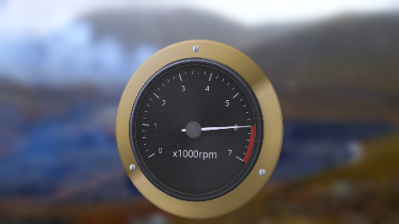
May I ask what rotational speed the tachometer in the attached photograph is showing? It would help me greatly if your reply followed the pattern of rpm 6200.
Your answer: rpm 6000
